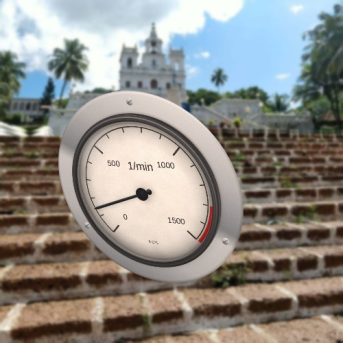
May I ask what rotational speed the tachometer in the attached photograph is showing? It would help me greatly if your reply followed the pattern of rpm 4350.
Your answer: rpm 150
